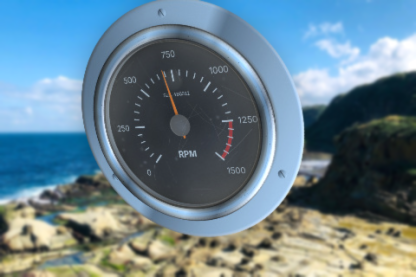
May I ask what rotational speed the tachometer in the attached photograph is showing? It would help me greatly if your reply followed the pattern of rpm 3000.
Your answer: rpm 700
